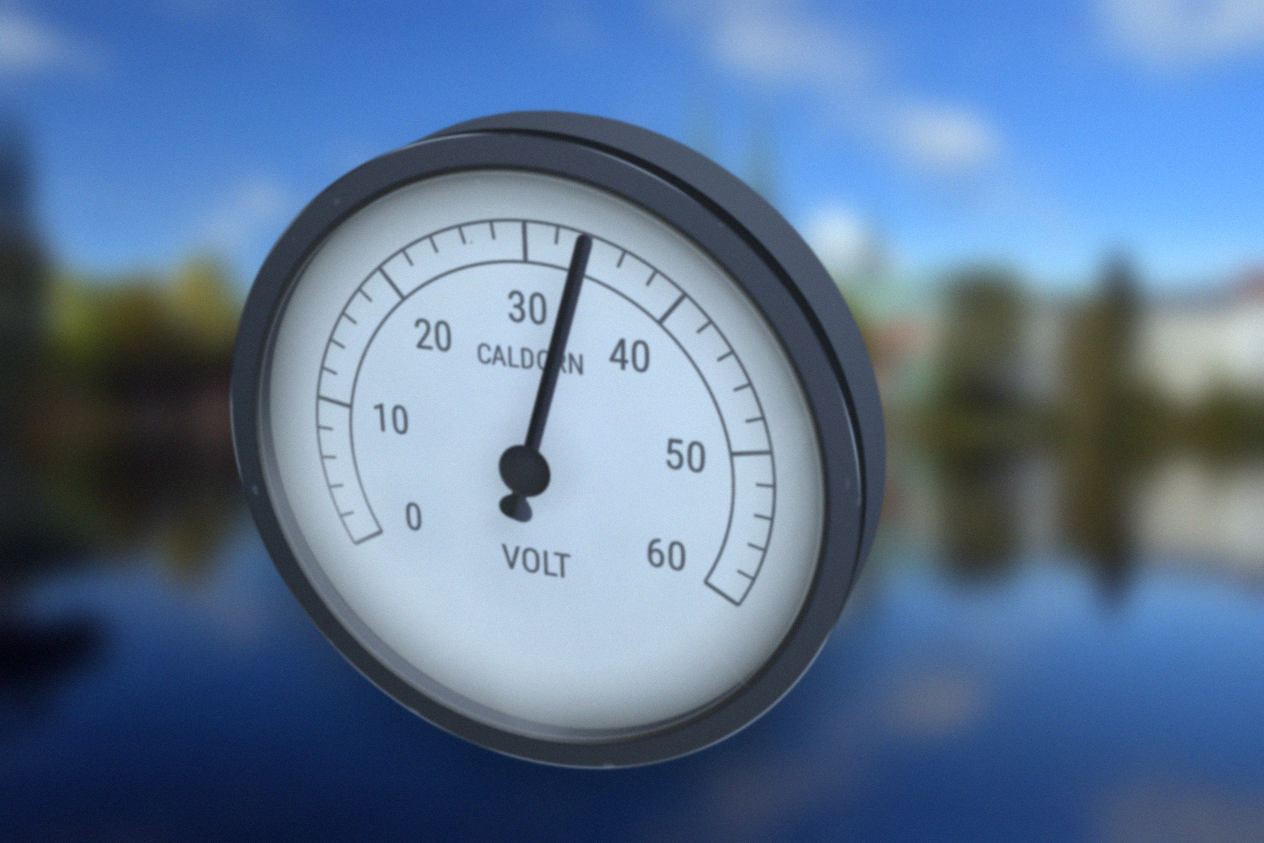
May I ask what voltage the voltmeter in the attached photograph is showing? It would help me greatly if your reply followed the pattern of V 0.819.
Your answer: V 34
